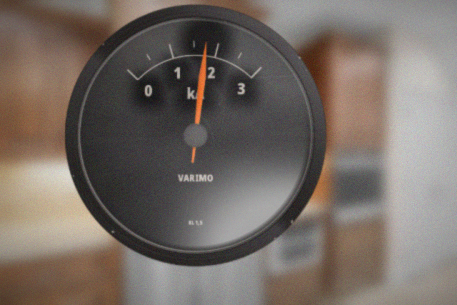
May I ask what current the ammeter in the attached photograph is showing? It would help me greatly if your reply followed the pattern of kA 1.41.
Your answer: kA 1.75
